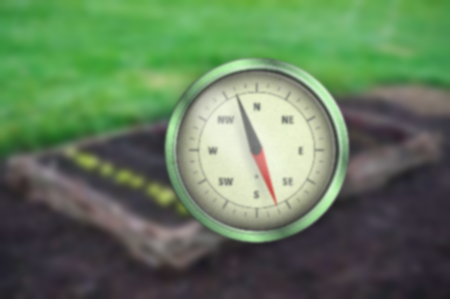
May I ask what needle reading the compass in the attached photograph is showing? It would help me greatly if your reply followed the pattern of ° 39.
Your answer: ° 160
